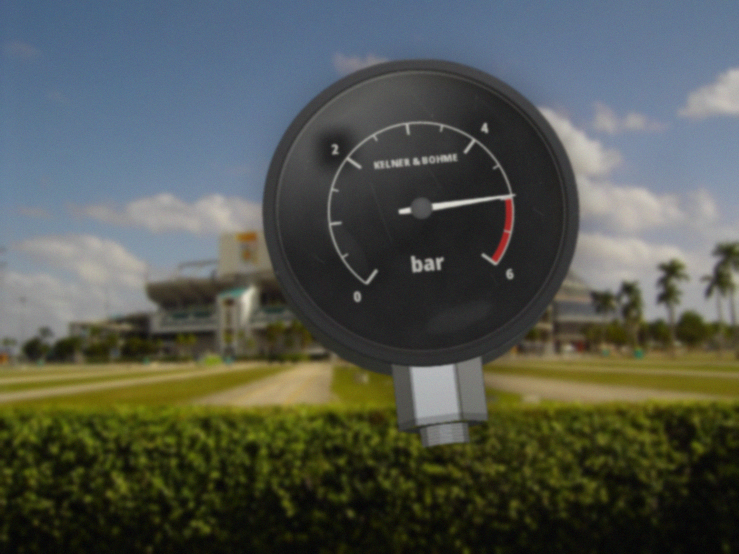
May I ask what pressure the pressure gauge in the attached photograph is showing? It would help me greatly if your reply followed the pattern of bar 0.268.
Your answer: bar 5
